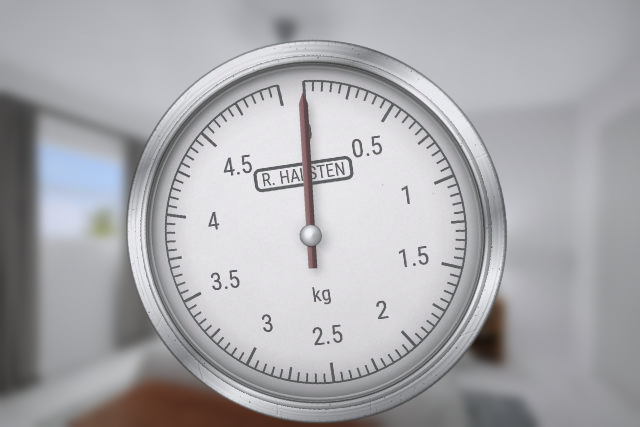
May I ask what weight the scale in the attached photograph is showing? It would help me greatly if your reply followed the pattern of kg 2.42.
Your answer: kg 0
